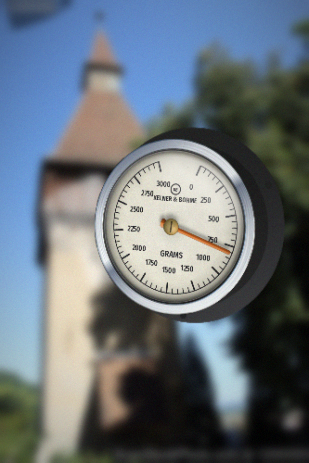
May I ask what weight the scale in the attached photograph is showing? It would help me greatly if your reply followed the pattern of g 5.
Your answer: g 800
